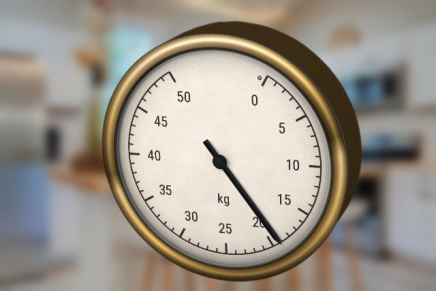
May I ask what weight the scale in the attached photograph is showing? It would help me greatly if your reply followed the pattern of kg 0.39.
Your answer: kg 19
